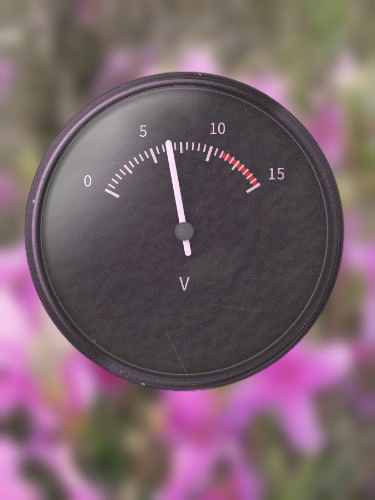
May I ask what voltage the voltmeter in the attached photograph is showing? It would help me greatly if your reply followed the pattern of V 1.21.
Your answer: V 6.5
